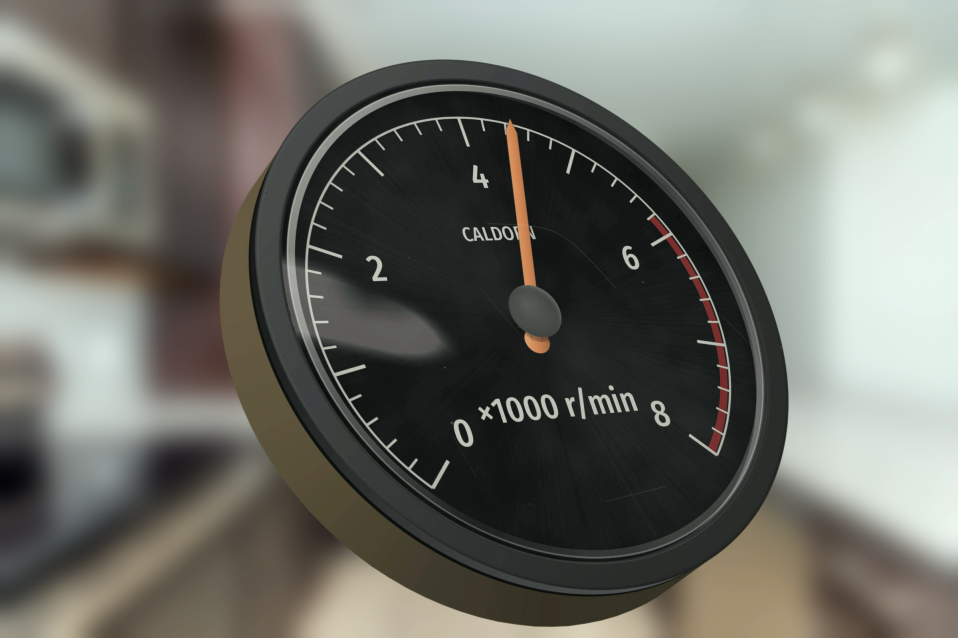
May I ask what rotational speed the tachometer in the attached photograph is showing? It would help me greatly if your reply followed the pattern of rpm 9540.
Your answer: rpm 4400
